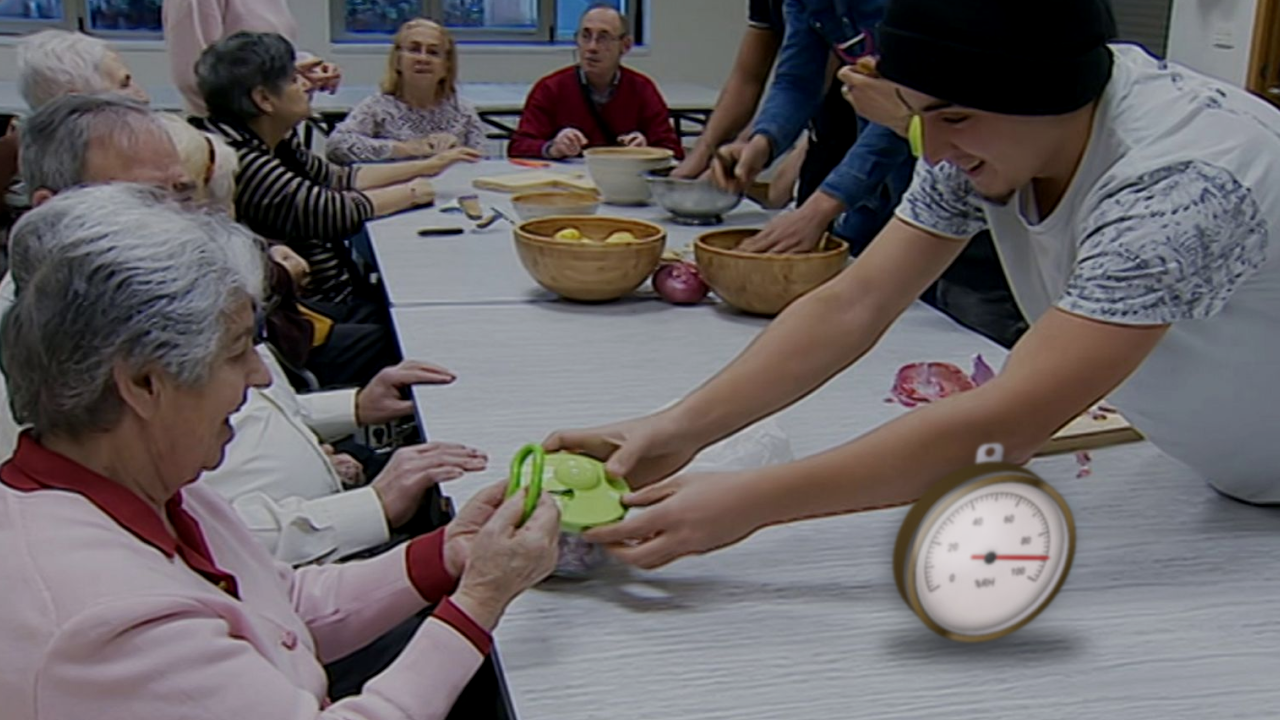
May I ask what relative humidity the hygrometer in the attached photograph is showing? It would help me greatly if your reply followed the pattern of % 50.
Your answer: % 90
